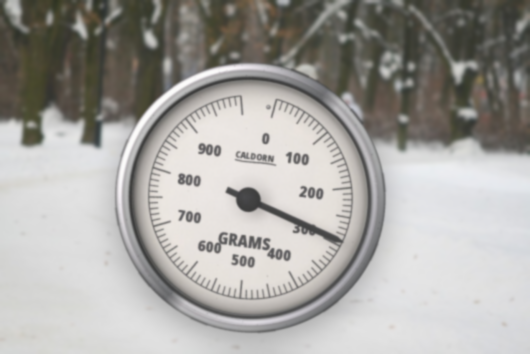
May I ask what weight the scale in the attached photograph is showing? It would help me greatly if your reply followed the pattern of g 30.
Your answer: g 290
